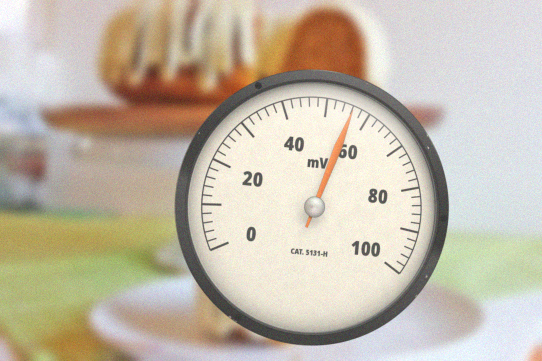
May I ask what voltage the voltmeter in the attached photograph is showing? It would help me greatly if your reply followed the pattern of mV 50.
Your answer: mV 56
